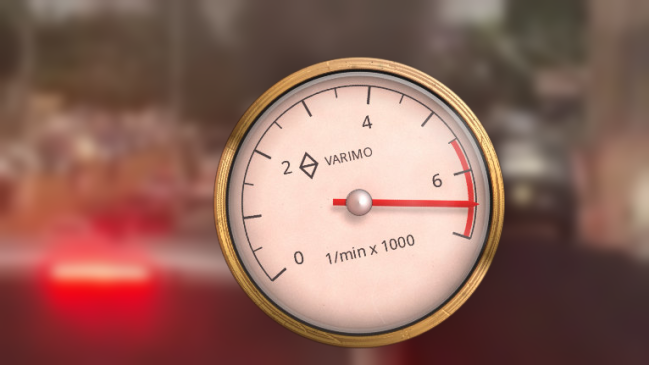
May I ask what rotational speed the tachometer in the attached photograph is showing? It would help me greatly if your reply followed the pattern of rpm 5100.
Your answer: rpm 6500
